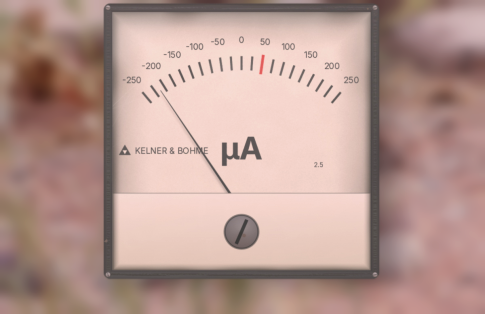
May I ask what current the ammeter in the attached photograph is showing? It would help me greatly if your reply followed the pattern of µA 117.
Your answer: µA -212.5
